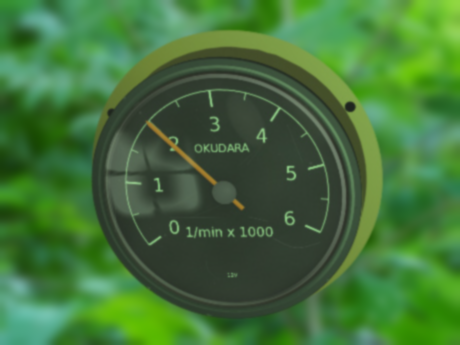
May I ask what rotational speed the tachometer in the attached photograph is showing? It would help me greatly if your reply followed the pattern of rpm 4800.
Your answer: rpm 2000
